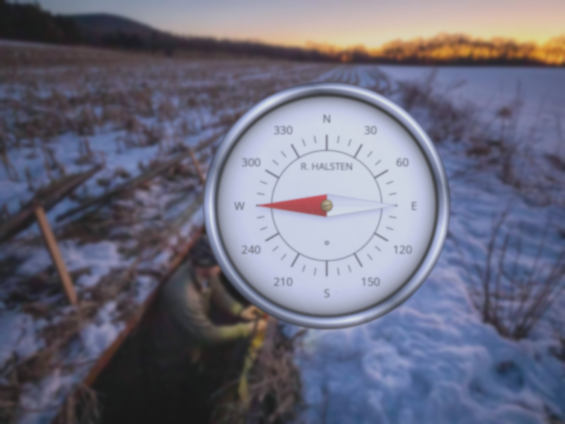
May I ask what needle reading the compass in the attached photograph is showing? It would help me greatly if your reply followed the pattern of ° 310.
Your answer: ° 270
